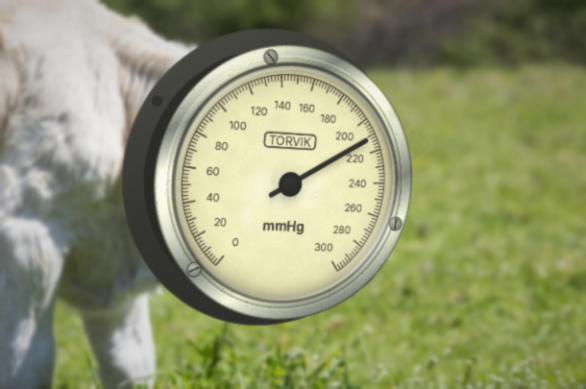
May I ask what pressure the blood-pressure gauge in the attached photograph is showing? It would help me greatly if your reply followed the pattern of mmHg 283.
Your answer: mmHg 210
